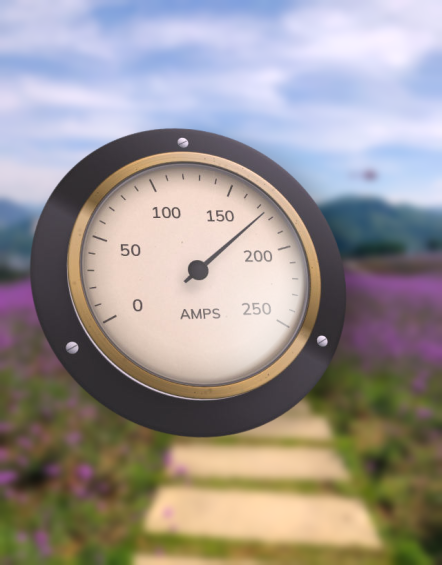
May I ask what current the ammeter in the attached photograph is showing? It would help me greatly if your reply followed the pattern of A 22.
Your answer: A 175
